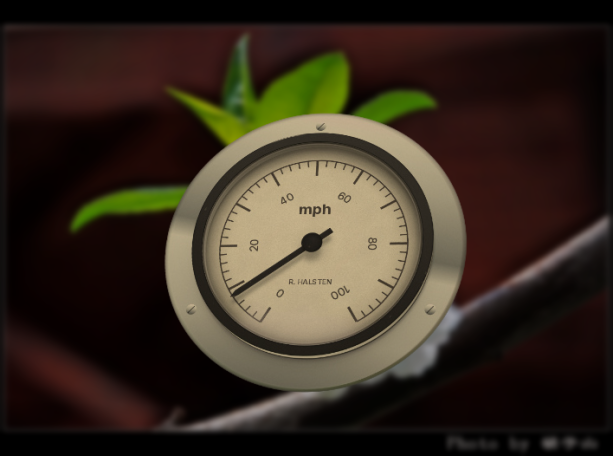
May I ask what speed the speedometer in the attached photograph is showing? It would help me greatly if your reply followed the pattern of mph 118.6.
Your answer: mph 8
